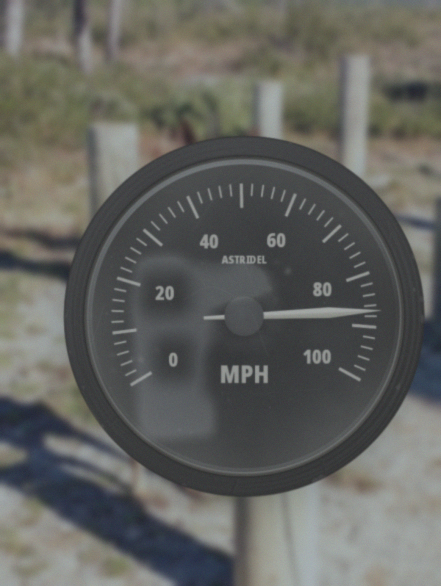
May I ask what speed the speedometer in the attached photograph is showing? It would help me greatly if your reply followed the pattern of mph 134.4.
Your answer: mph 87
